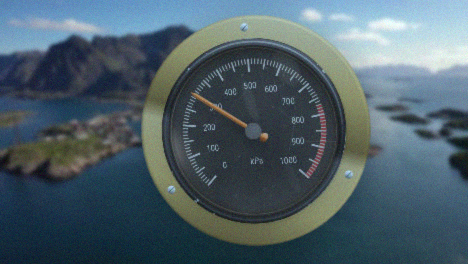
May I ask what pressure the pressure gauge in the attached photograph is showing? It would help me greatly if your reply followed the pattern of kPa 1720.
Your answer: kPa 300
